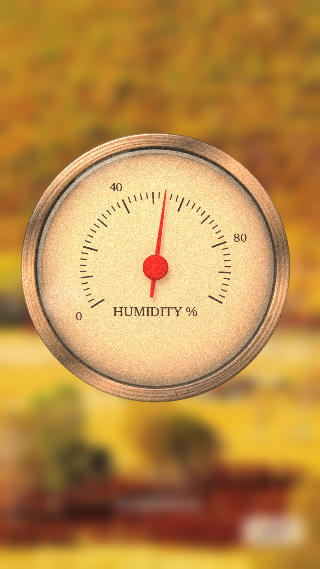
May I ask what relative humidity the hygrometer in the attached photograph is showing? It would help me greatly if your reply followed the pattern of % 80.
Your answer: % 54
